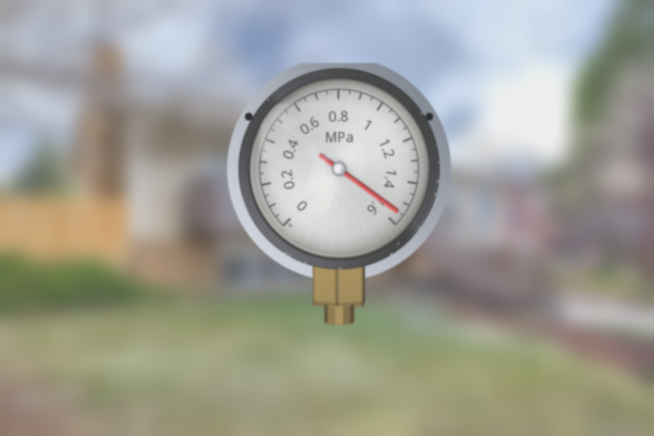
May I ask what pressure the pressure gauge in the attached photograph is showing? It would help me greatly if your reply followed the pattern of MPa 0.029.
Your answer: MPa 1.55
